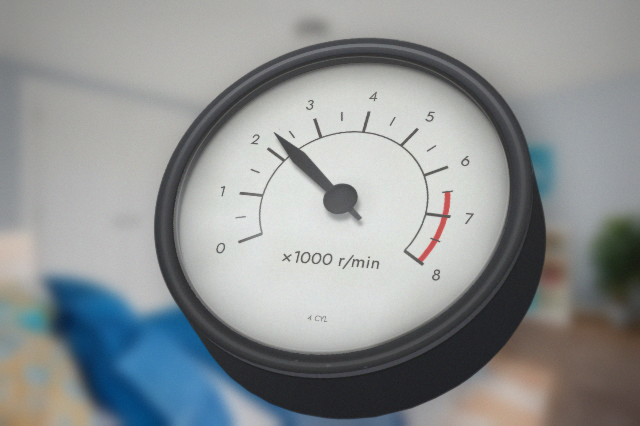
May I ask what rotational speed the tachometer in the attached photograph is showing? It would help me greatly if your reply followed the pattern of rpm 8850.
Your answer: rpm 2250
